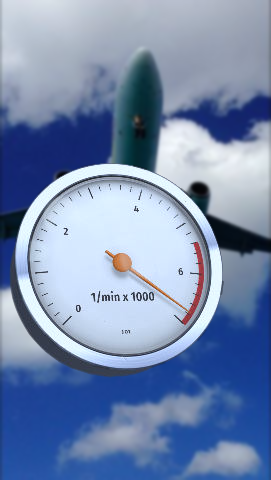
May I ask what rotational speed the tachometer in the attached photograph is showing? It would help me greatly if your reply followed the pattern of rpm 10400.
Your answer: rpm 6800
